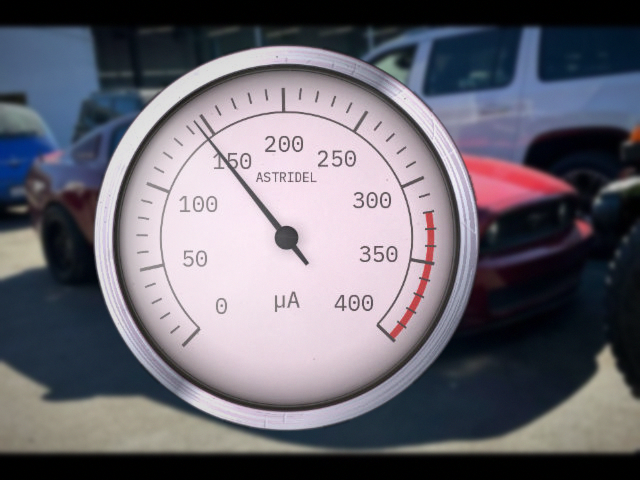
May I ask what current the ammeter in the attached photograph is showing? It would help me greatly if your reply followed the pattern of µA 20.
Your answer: µA 145
